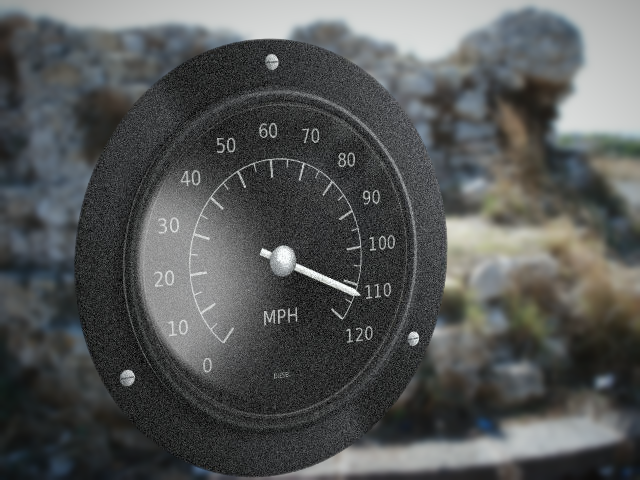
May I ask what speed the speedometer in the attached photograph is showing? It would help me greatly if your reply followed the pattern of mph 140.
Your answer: mph 112.5
